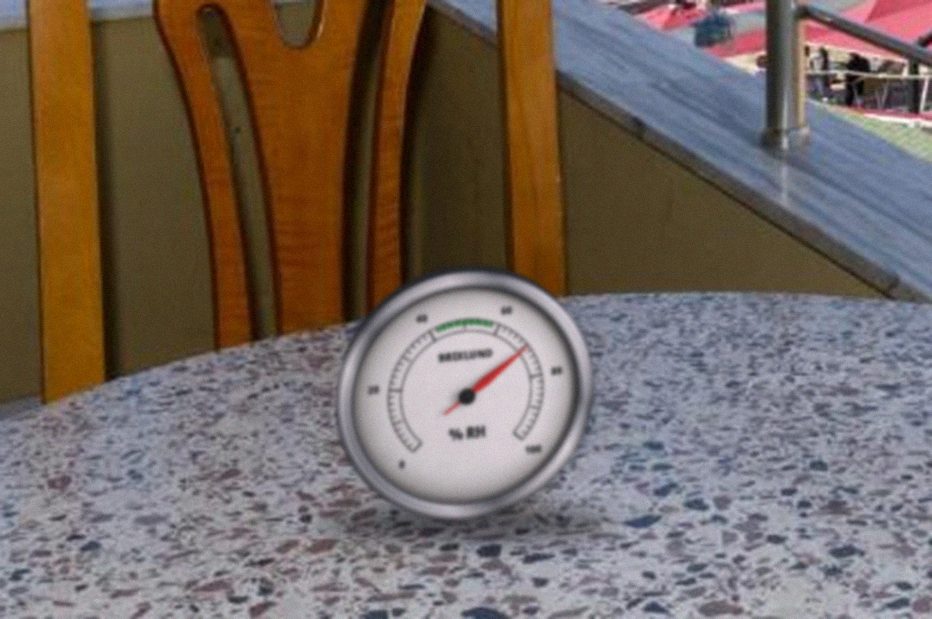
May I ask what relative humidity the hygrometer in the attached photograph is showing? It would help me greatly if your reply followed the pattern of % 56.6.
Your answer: % 70
